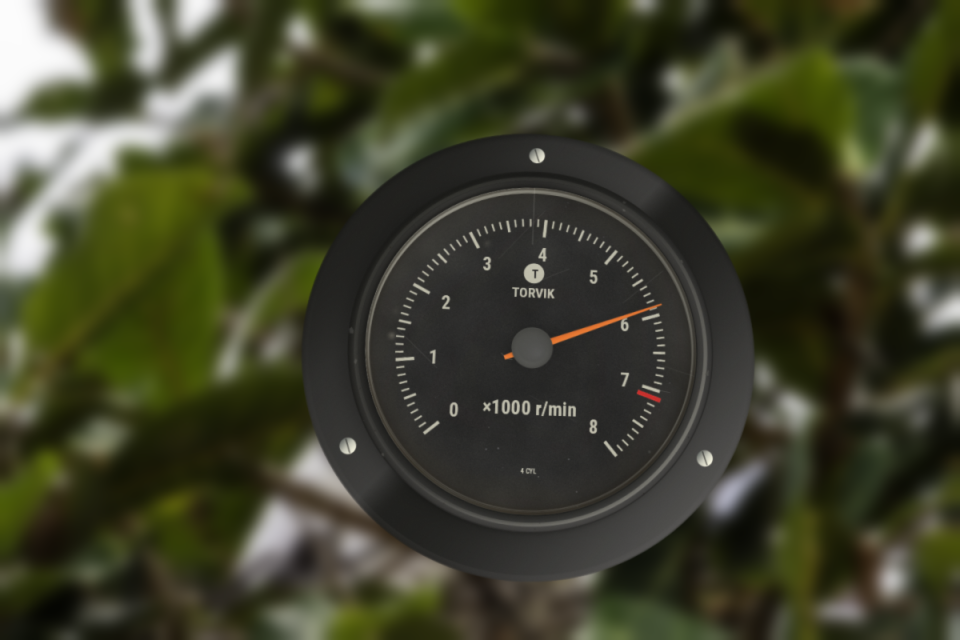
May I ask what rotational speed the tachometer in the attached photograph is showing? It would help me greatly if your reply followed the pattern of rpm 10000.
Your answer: rpm 5900
